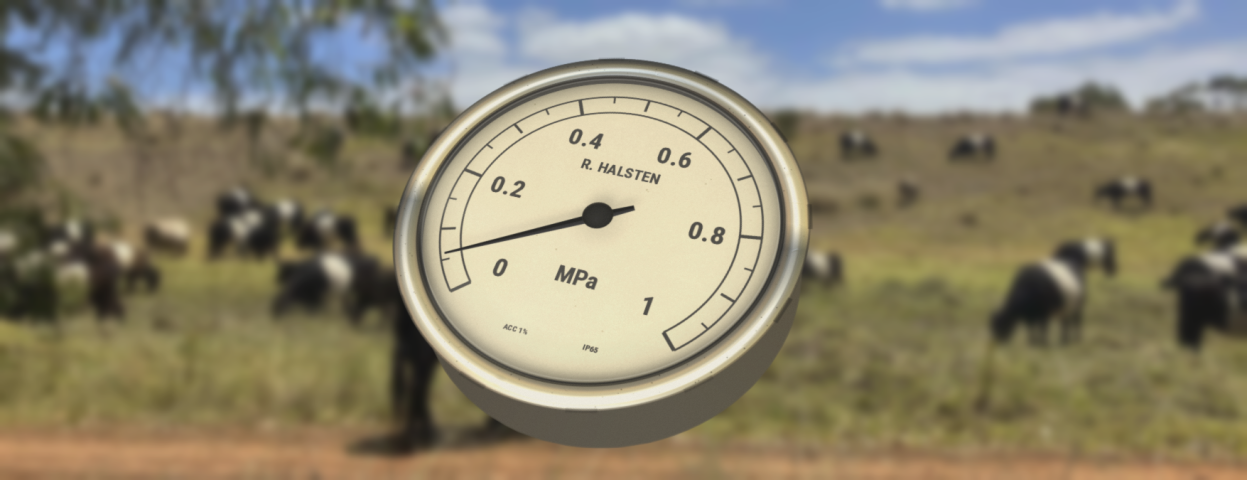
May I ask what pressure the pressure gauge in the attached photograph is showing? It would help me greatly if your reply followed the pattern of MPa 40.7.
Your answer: MPa 0.05
